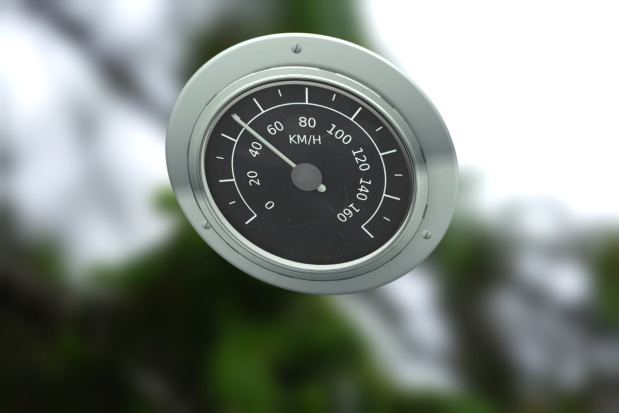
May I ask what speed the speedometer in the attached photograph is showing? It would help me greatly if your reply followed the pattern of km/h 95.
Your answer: km/h 50
